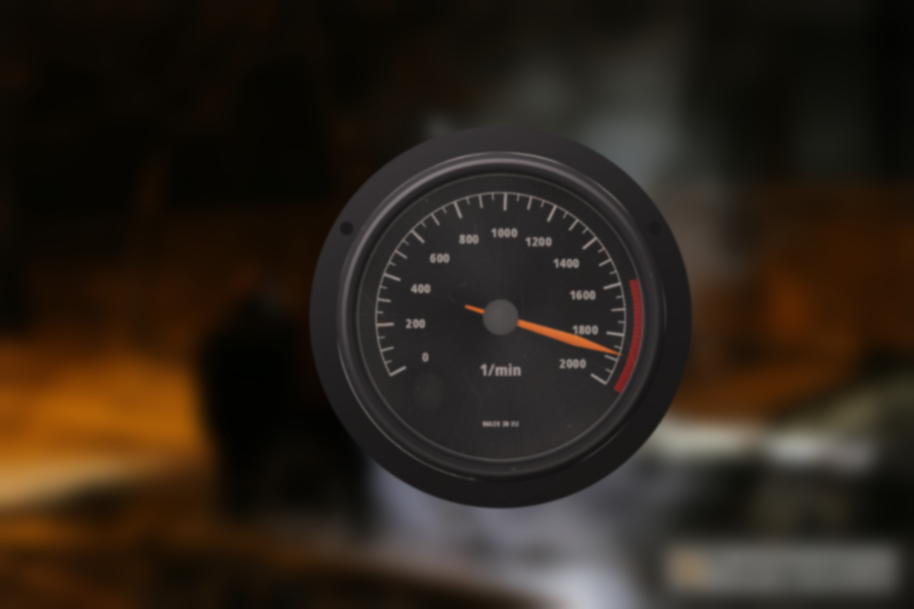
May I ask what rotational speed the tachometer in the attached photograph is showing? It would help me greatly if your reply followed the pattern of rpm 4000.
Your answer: rpm 1875
